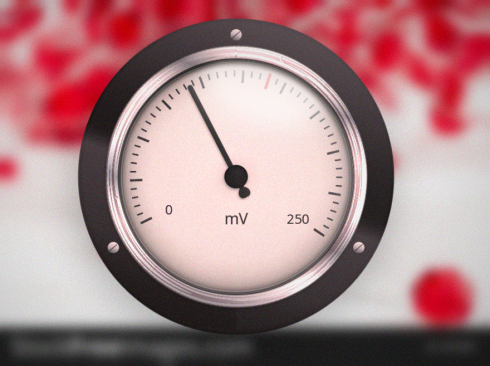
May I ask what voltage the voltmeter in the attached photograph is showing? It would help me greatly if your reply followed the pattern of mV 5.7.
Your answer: mV 92.5
